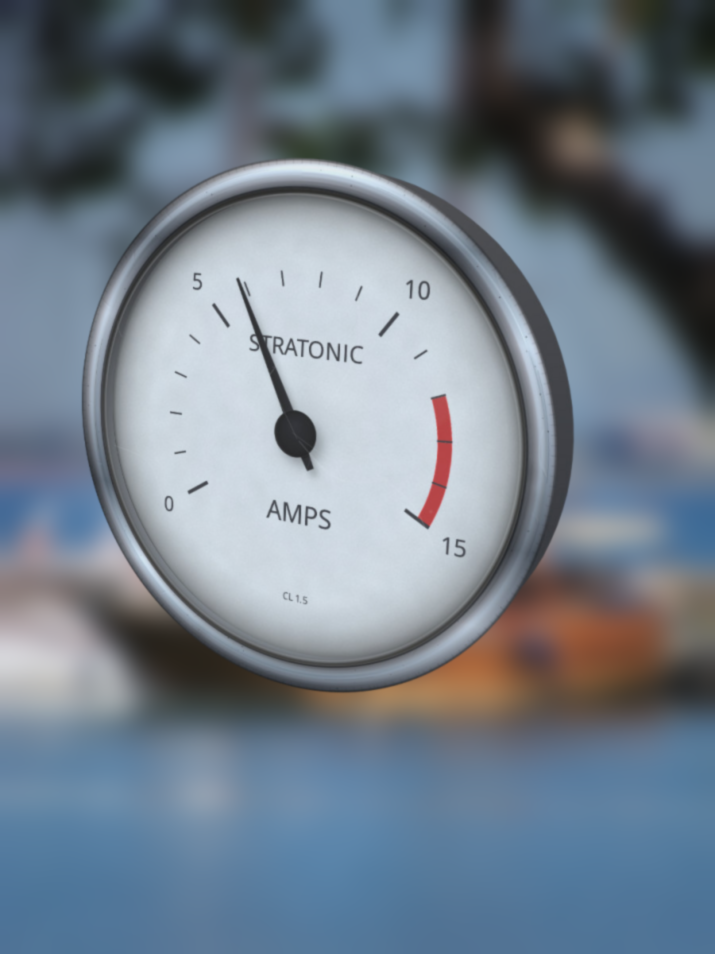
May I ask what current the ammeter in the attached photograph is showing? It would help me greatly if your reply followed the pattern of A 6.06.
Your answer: A 6
